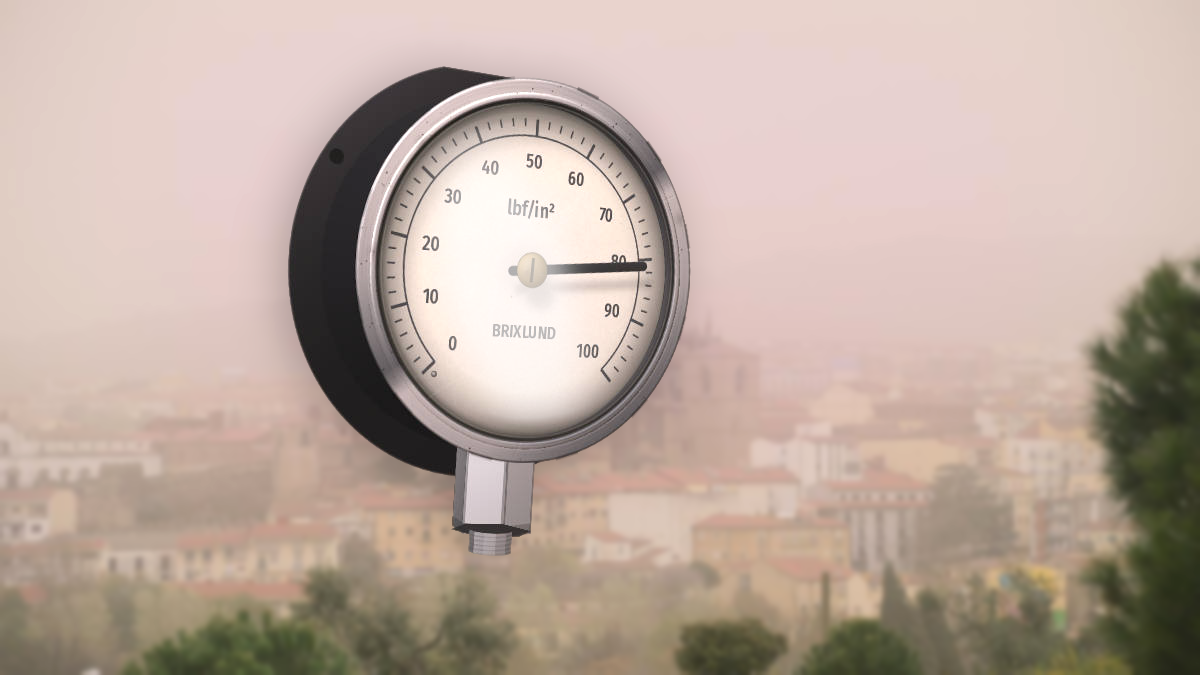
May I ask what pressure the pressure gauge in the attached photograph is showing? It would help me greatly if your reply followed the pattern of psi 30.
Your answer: psi 81
